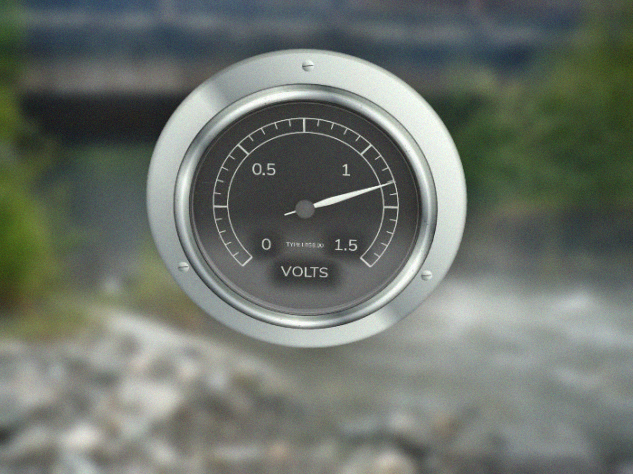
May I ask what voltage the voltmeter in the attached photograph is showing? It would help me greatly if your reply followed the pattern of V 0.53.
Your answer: V 1.15
